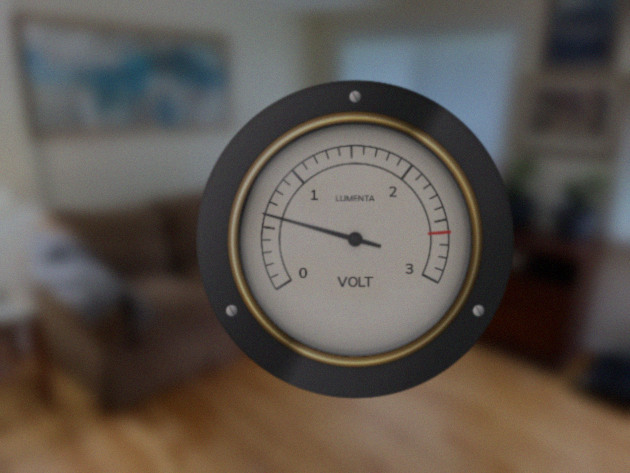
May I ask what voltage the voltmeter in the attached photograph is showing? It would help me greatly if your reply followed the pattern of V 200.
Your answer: V 0.6
